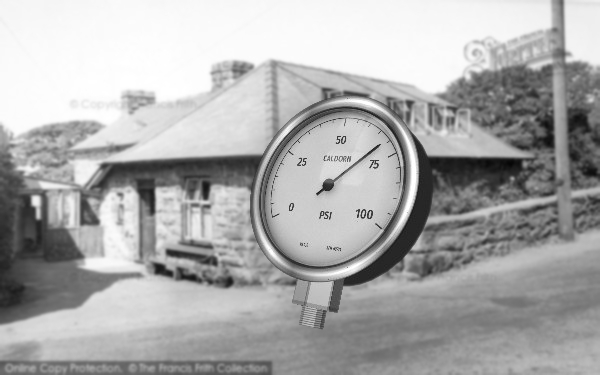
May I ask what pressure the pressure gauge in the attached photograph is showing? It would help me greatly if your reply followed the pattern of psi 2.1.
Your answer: psi 70
